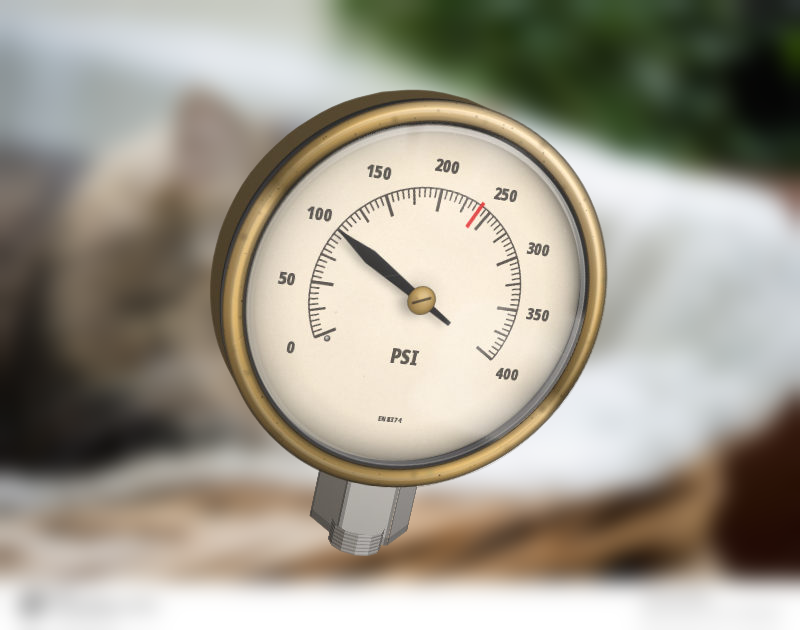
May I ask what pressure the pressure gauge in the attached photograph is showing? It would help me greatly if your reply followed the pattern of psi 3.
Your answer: psi 100
